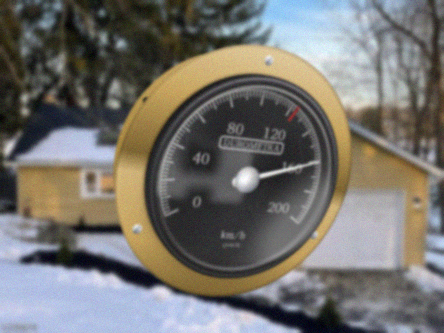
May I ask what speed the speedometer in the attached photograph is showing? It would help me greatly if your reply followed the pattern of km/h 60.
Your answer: km/h 160
